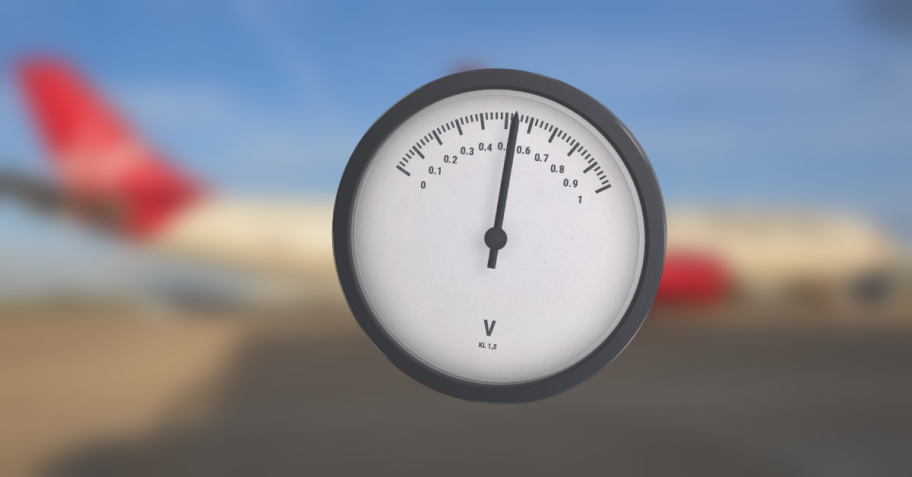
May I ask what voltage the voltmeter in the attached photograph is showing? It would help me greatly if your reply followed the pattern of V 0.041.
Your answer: V 0.54
